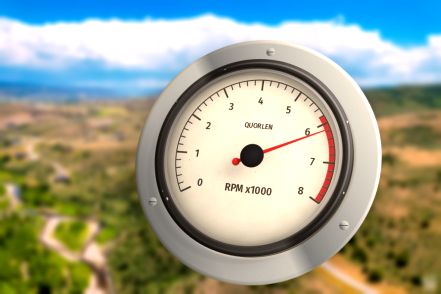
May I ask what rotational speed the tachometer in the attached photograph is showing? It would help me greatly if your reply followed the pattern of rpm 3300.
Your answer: rpm 6200
